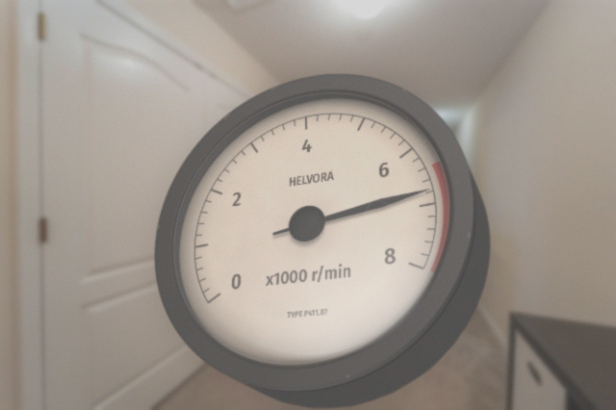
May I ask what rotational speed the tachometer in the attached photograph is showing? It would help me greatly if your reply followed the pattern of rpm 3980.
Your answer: rpm 6800
